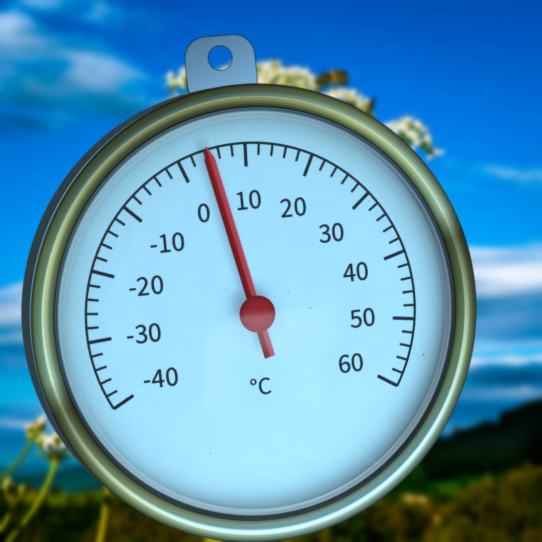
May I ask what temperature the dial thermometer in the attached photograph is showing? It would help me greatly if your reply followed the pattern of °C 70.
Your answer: °C 4
